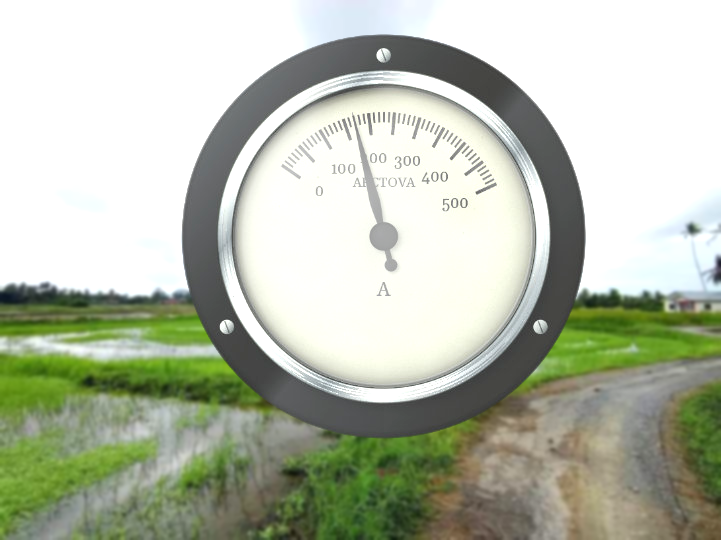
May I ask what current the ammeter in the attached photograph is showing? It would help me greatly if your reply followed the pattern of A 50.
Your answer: A 170
